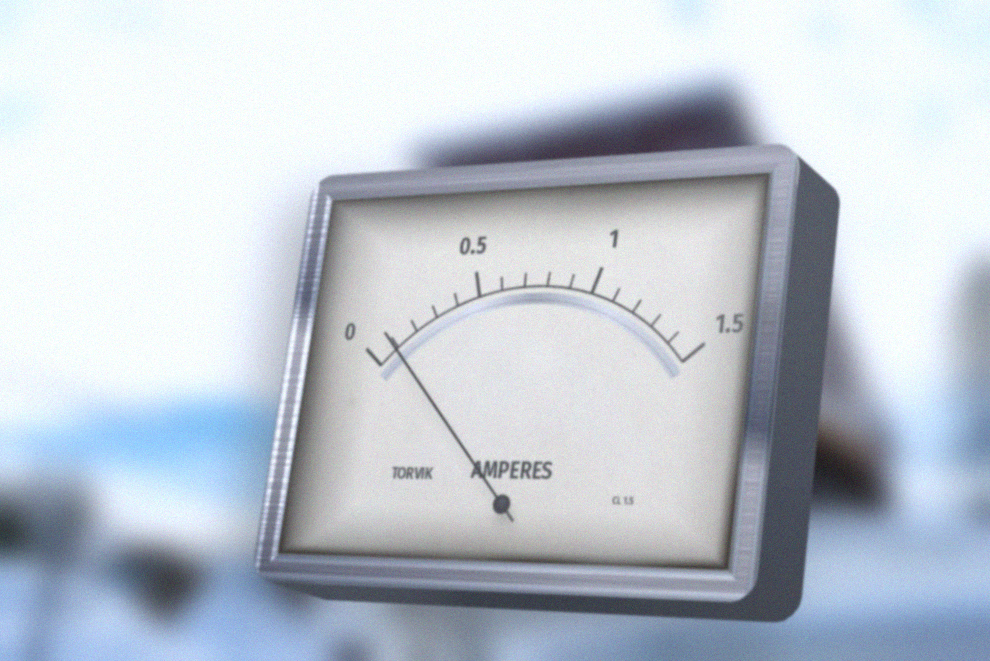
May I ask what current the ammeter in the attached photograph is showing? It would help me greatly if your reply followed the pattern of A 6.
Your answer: A 0.1
